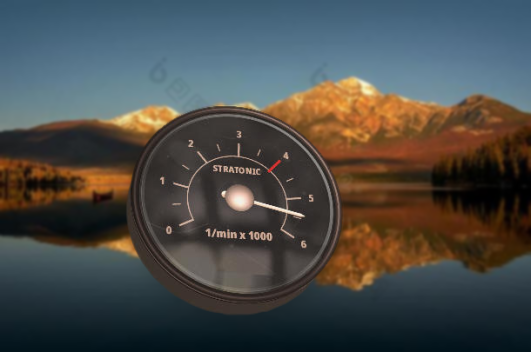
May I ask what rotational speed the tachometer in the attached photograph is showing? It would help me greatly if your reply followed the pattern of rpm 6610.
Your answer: rpm 5500
